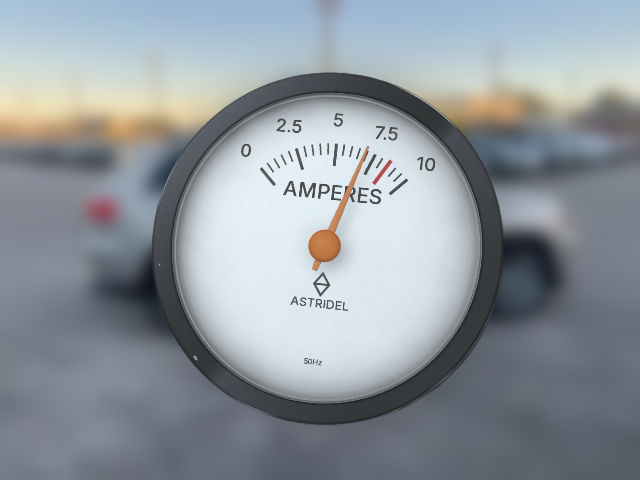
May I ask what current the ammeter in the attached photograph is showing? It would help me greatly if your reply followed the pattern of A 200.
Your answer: A 7
